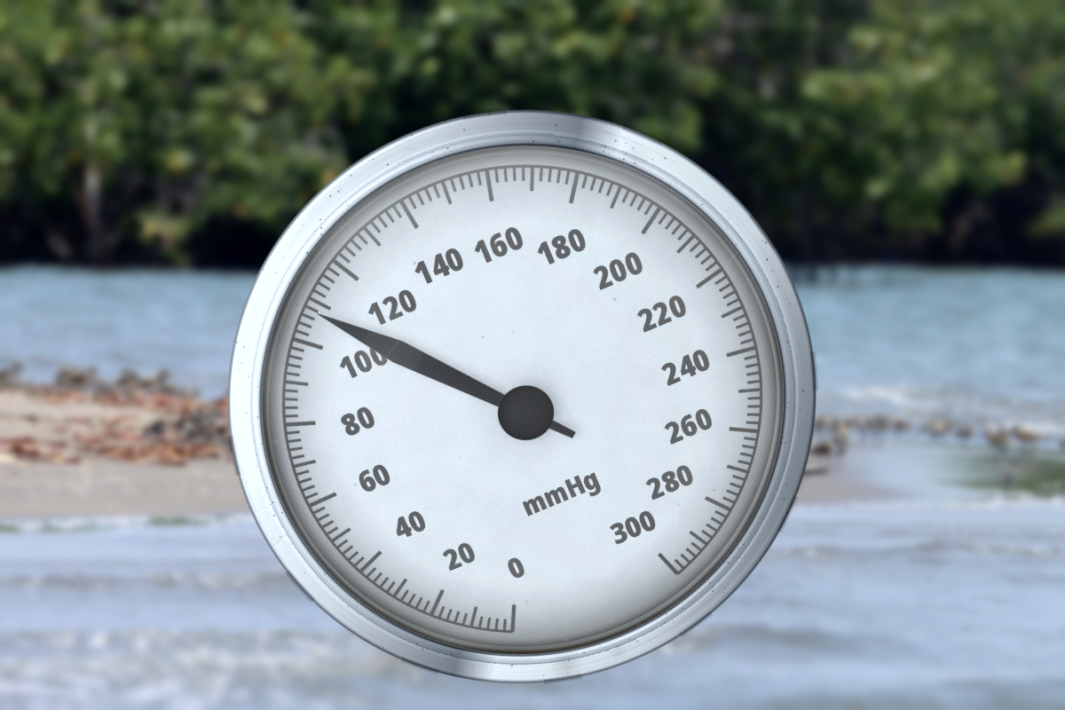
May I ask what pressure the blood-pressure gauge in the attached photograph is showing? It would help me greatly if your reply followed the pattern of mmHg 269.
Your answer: mmHg 108
